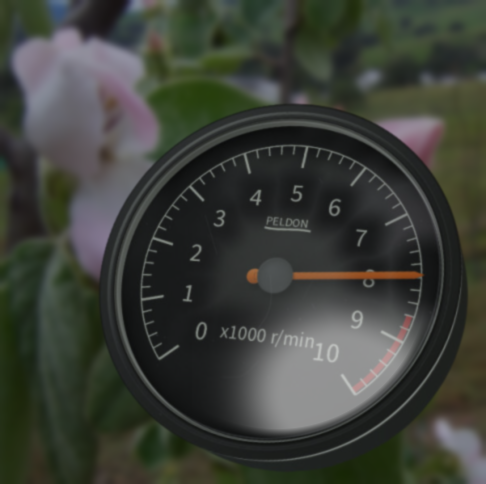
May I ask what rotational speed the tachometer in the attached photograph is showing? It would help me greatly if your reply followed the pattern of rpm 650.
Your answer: rpm 8000
